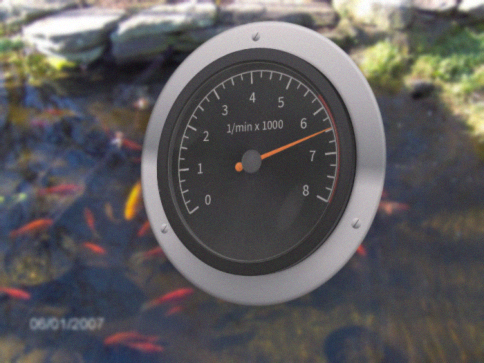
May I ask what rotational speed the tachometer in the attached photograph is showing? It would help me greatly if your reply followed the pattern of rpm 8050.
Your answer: rpm 6500
